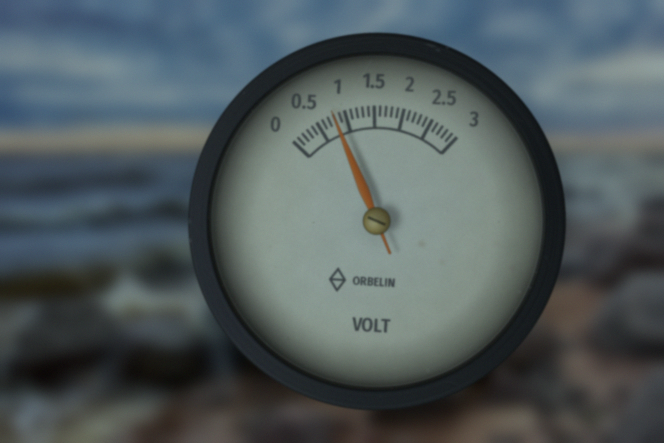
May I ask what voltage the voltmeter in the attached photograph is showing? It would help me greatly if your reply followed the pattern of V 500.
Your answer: V 0.8
